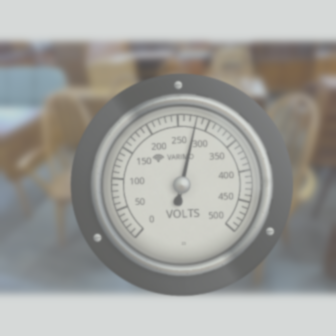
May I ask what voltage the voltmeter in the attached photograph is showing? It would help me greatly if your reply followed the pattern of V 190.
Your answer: V 280
